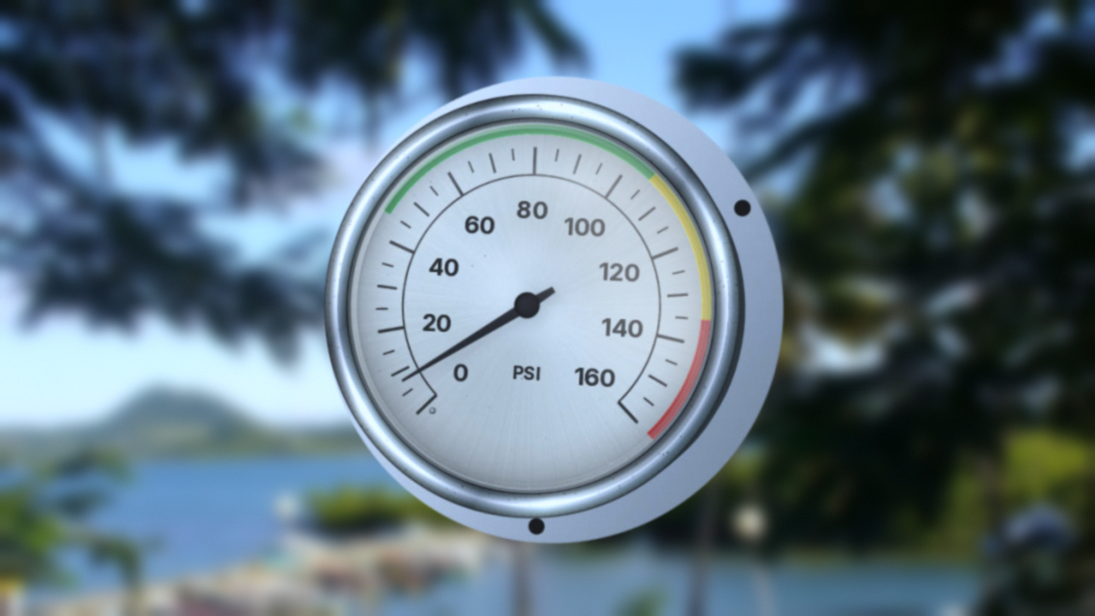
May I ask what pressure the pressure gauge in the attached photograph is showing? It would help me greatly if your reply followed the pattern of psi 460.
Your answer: psi 7.5
